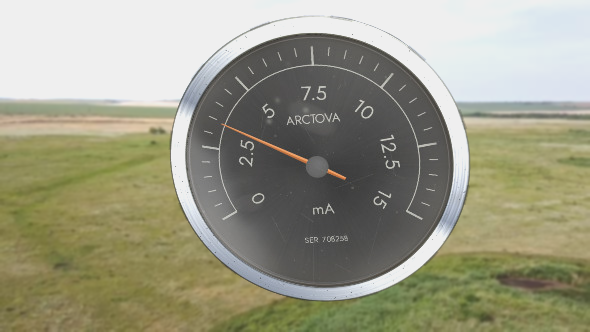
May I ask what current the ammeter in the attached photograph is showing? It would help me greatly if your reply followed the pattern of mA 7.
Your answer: mA 3.5
